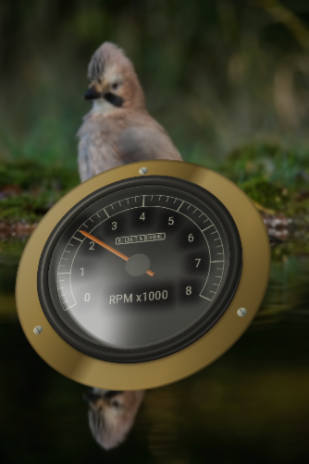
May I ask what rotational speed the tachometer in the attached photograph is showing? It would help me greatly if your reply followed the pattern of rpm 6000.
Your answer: rpm 2200
